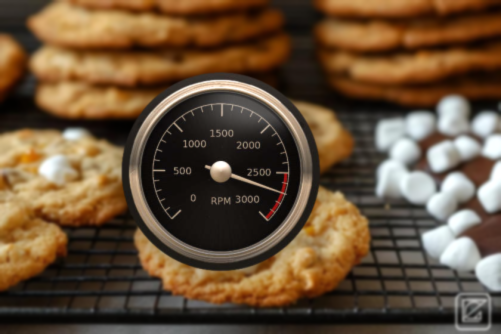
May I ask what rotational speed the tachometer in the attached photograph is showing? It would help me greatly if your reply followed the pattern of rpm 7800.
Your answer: rpm 2700
